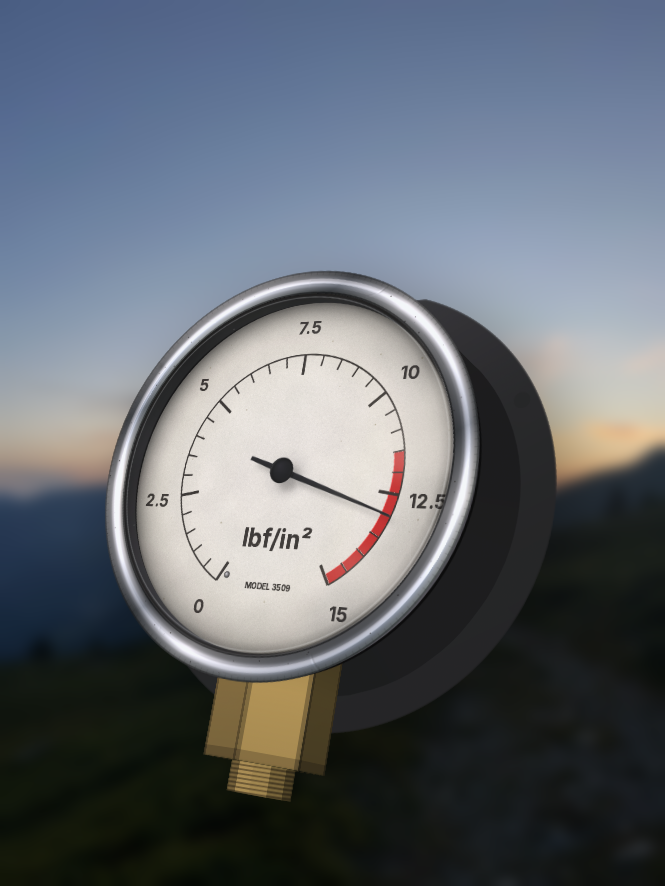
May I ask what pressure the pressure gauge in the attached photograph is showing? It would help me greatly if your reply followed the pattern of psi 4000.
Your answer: psi 13
